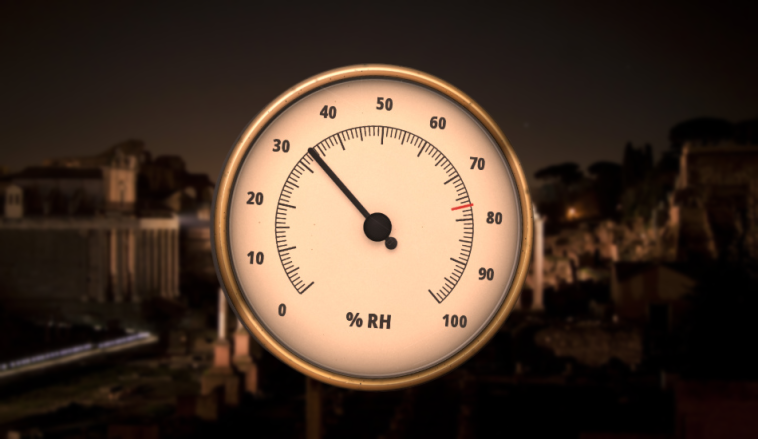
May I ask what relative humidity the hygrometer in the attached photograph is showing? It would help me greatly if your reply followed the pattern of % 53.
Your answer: % 33
